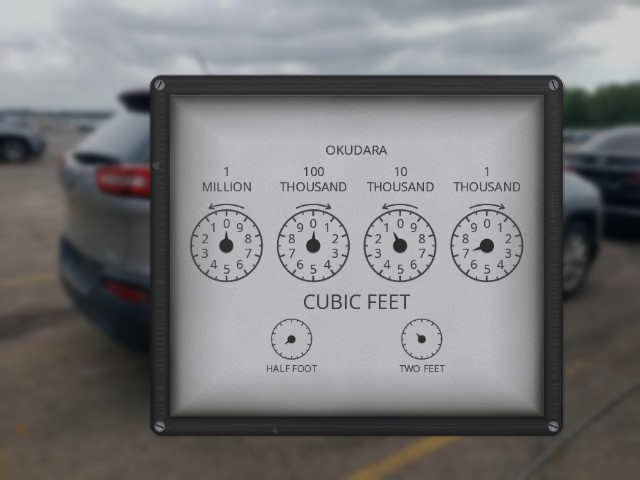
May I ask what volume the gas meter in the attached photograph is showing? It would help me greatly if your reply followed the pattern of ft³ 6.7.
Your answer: ft³ 700
